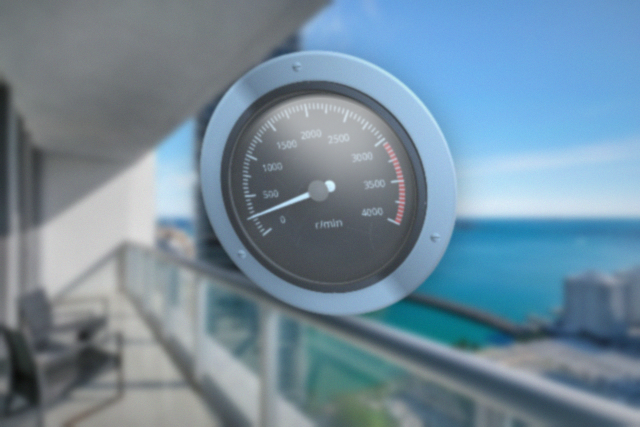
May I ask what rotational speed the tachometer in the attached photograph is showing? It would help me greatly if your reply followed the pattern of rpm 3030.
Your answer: rpm 250
